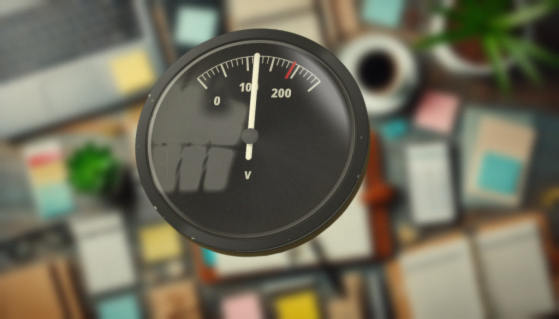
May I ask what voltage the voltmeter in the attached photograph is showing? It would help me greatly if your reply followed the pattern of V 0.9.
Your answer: V 120
